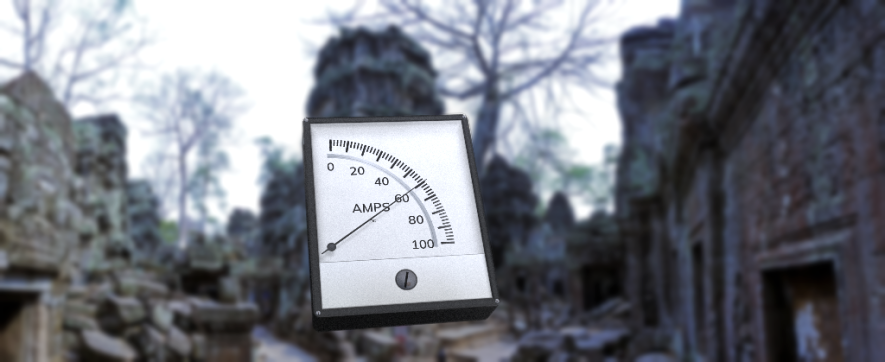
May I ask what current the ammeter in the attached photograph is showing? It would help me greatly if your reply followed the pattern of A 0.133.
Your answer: A 60
